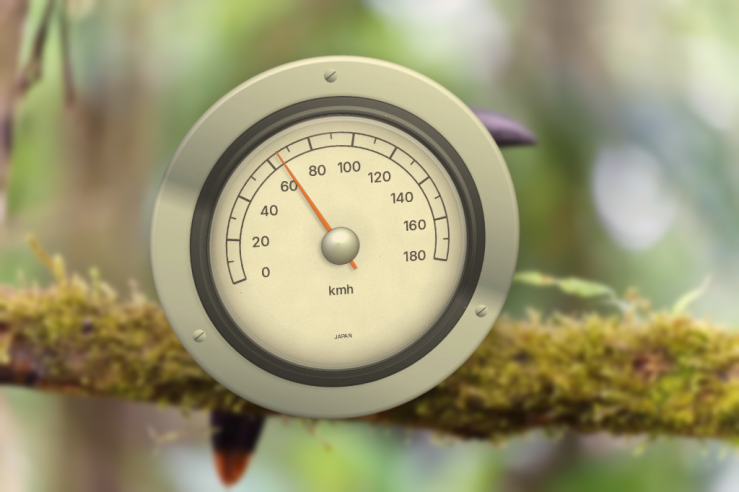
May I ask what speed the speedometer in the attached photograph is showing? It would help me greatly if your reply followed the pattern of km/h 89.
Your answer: km/h 65
